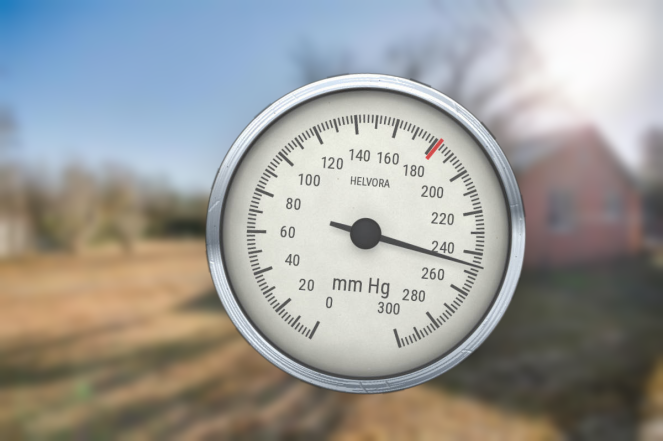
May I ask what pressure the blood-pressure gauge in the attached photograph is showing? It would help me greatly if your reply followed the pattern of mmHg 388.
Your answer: mmHg 246
